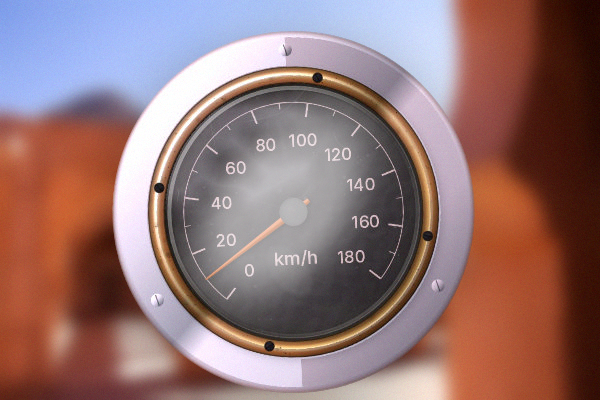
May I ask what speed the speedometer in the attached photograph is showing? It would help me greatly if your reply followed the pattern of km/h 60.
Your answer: km/h 10
